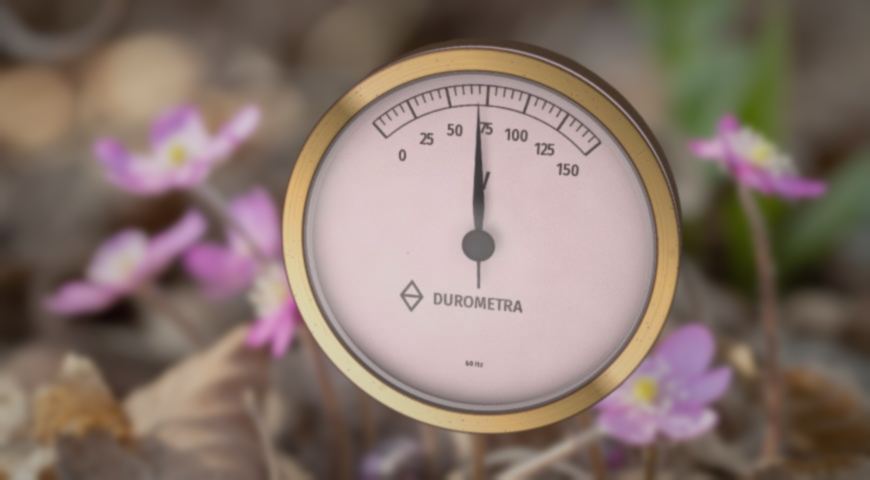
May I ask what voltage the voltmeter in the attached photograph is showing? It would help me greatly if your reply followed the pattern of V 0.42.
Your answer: V 70
